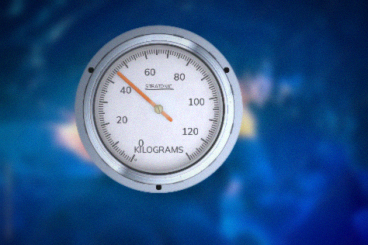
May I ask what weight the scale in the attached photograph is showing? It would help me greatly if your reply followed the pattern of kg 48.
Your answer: kg 45
